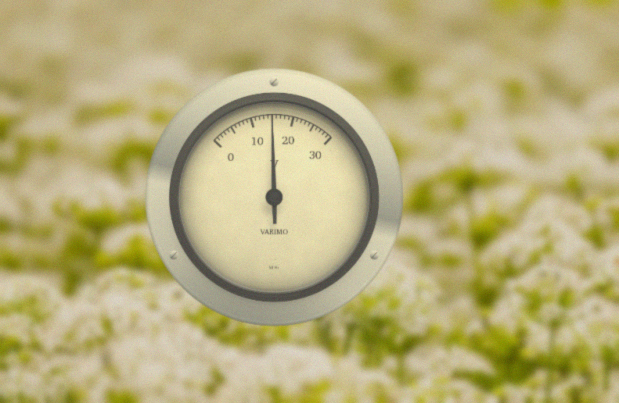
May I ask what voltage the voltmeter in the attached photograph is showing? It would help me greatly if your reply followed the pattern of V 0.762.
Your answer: V 15
